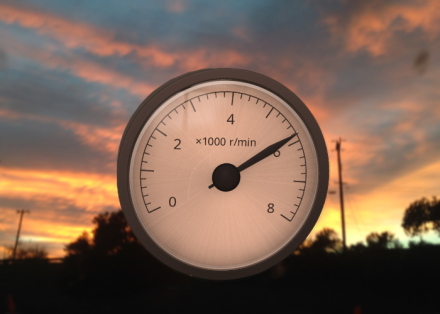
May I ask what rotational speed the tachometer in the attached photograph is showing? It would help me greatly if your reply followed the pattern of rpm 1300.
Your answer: rpm 5800
